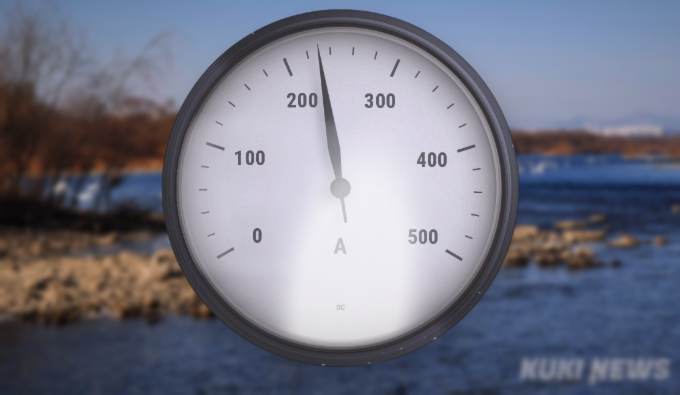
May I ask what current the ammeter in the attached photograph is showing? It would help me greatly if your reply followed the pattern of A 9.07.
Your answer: A 230
